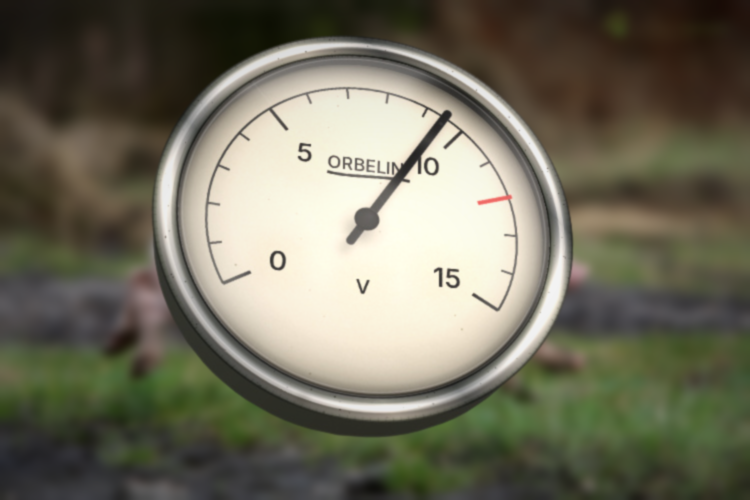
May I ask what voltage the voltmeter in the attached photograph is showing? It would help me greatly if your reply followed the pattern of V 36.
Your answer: V 9.5
